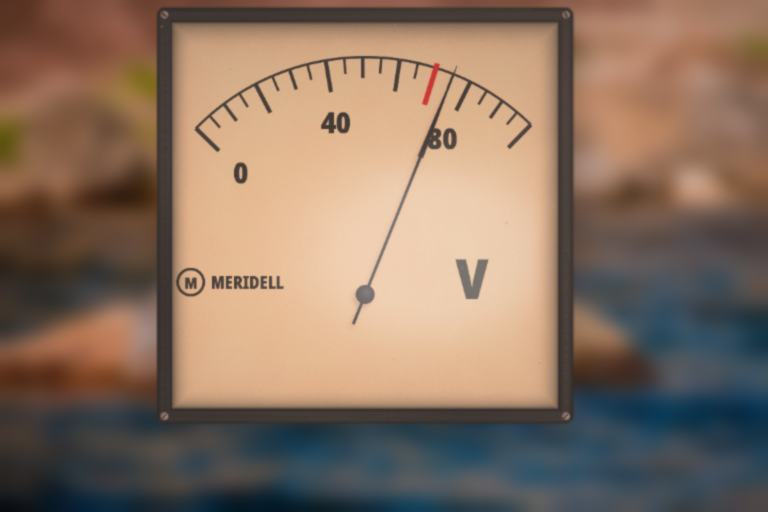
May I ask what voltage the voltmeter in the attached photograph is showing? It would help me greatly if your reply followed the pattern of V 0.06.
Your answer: V 75
